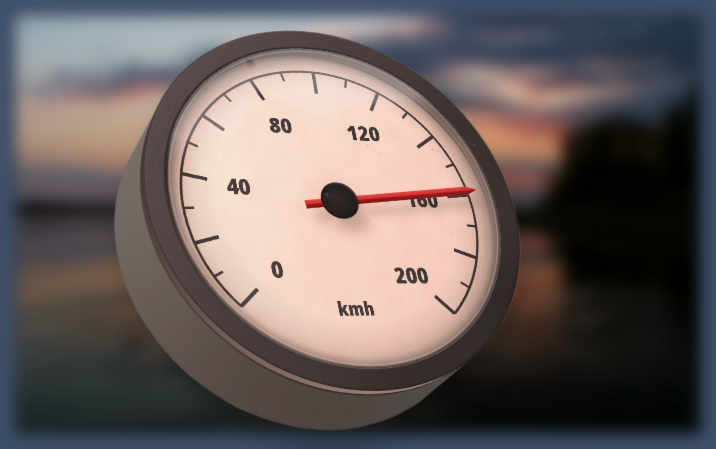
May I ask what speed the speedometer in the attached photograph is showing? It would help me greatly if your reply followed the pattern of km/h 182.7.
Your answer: km/h 160
